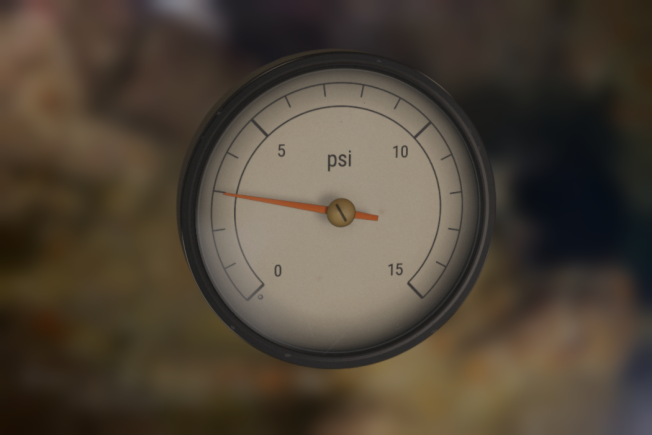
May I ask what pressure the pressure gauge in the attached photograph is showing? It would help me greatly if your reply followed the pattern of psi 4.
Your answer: psi 3
